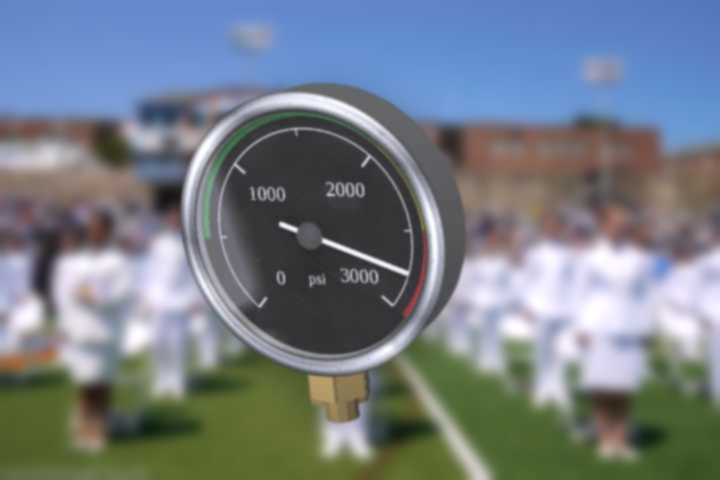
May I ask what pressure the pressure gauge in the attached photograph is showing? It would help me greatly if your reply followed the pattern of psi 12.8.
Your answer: psi 2750
